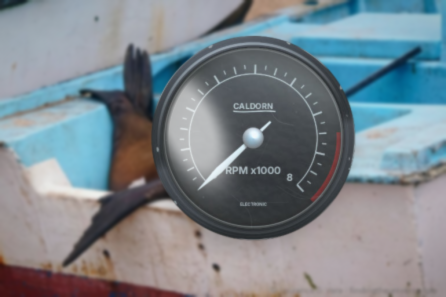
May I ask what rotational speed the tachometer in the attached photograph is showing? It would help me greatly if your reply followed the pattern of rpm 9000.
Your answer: rpm 0
